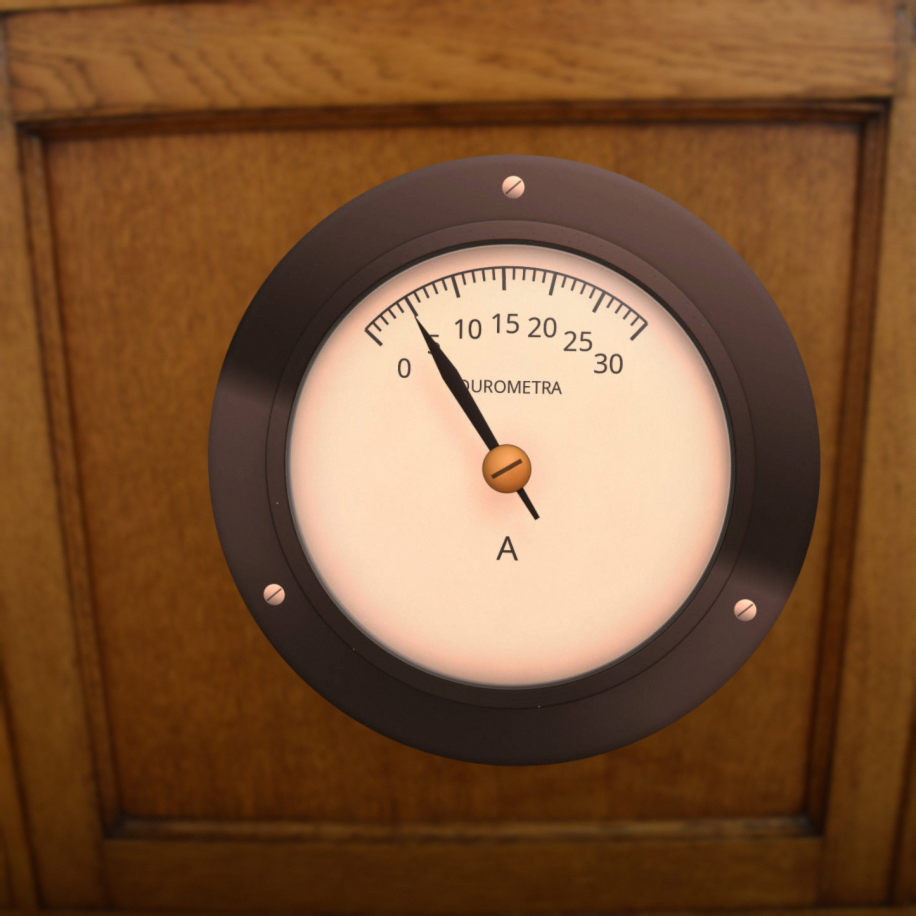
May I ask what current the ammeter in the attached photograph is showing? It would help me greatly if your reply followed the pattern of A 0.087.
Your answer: A 5
